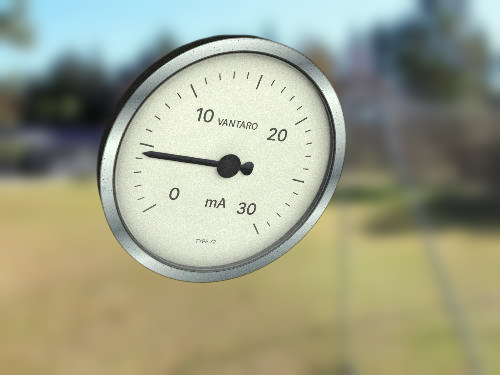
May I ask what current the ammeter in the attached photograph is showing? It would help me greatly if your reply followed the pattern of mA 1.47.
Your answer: mA 4.5
